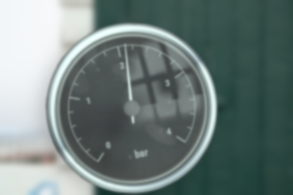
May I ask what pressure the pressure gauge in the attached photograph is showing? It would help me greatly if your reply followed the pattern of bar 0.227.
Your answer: bar 2.1
